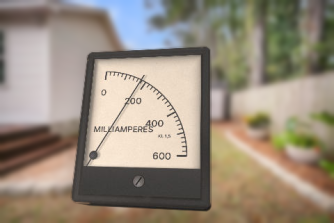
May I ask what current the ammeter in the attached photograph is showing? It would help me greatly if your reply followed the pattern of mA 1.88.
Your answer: mA 180
